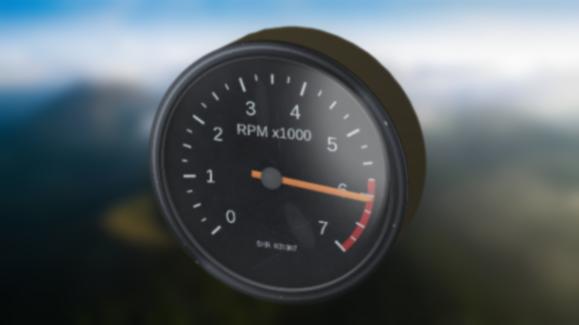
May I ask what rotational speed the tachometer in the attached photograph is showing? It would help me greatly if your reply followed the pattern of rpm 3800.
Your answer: rpm 6000
